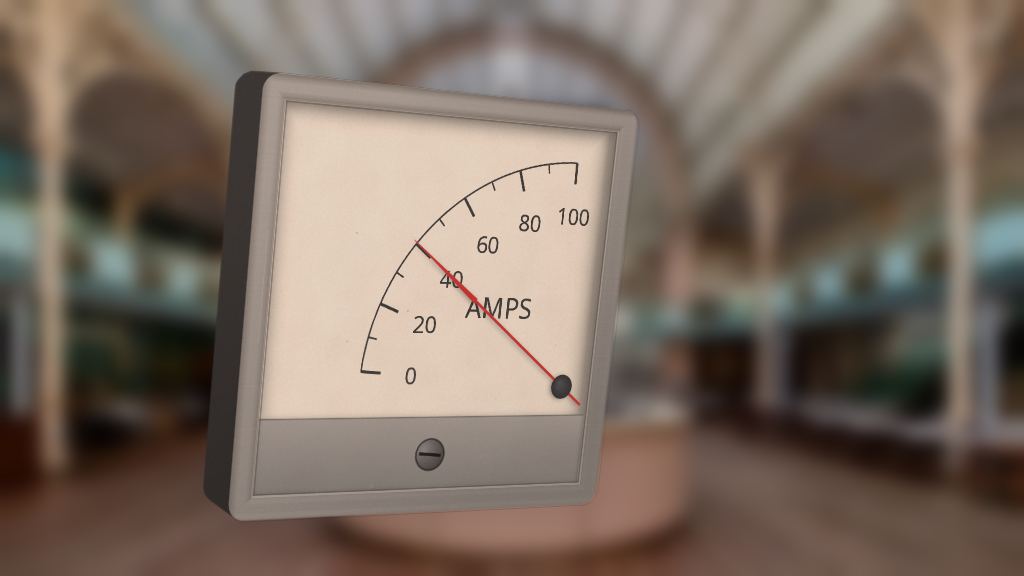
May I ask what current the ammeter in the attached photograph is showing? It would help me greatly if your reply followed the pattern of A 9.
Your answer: A 40
